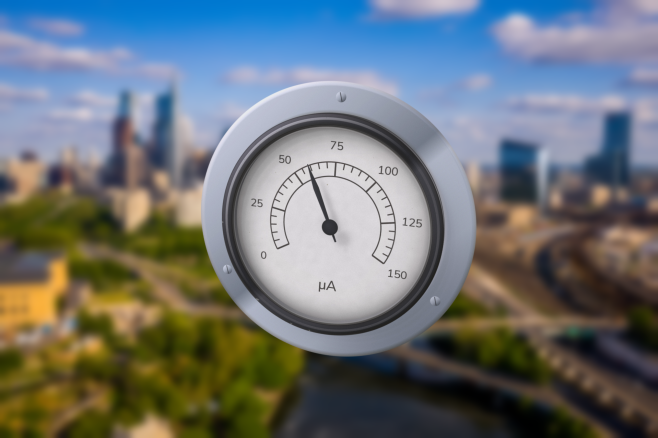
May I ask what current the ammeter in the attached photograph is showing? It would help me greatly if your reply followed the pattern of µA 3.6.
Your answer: µA 60
